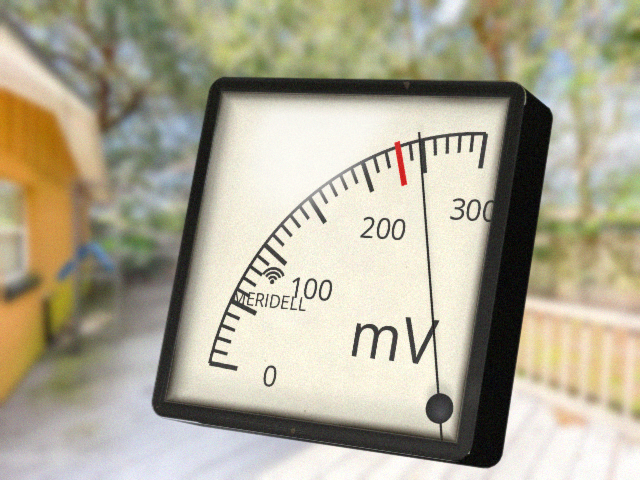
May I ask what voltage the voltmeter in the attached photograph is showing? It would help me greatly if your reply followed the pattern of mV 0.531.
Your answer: mV 250
